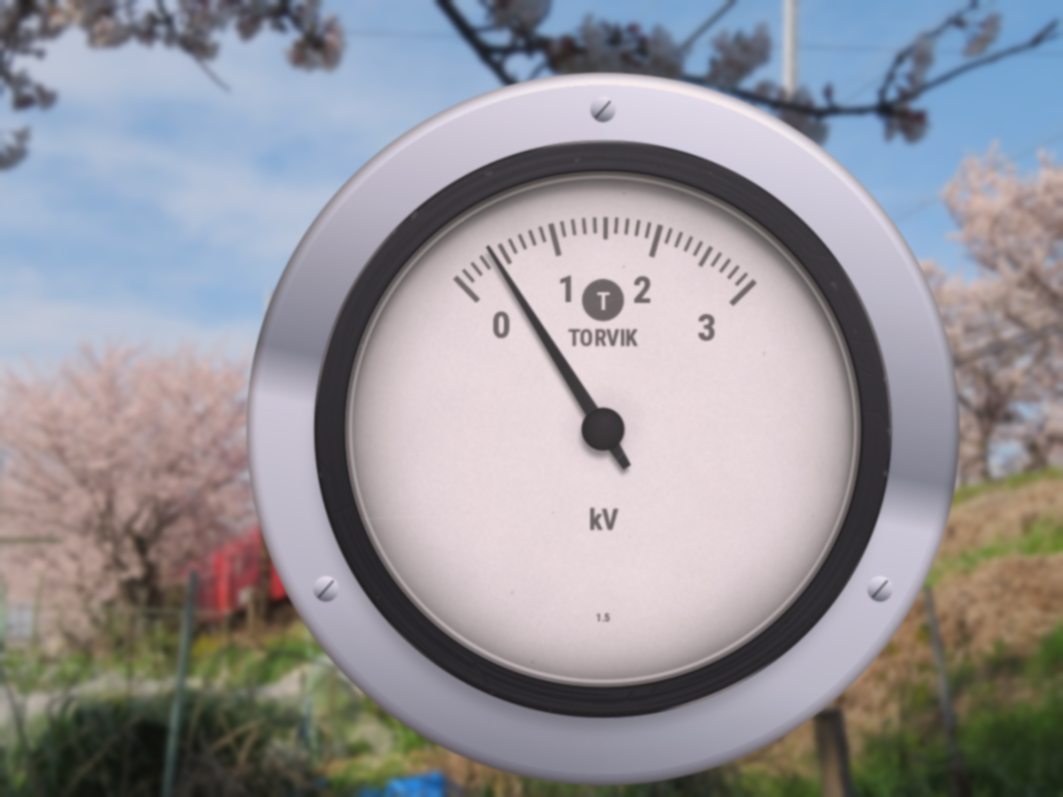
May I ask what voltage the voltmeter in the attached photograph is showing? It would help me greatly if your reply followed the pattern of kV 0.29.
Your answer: kV 0.4
